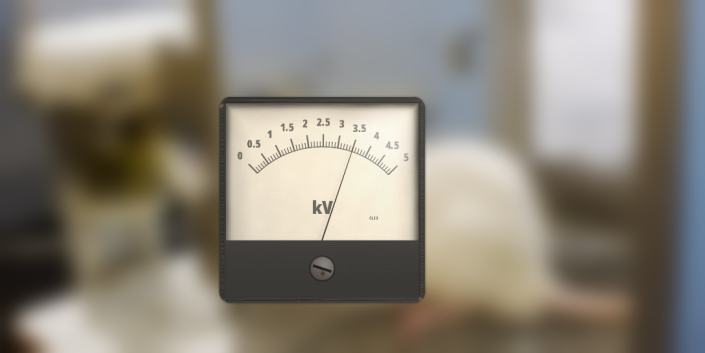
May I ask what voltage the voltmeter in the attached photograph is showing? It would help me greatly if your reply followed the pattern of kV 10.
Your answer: kV 3.5
